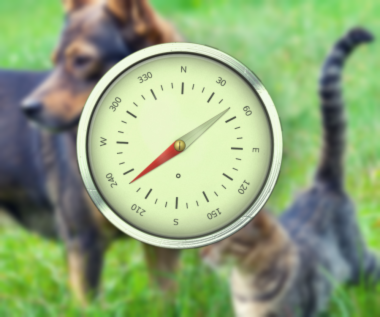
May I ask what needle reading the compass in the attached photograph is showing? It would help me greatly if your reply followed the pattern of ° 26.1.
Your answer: ° 230
